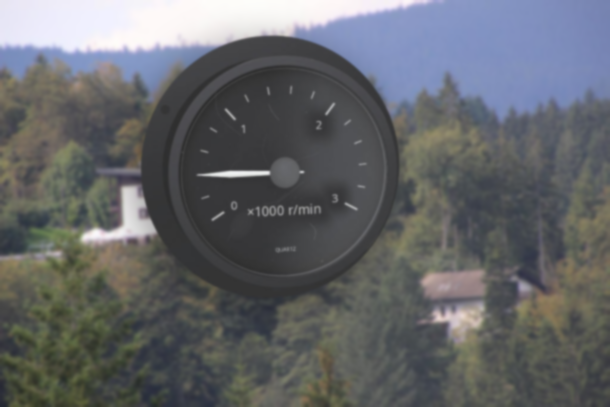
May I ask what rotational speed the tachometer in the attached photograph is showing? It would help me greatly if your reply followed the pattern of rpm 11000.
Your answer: rpm 400
